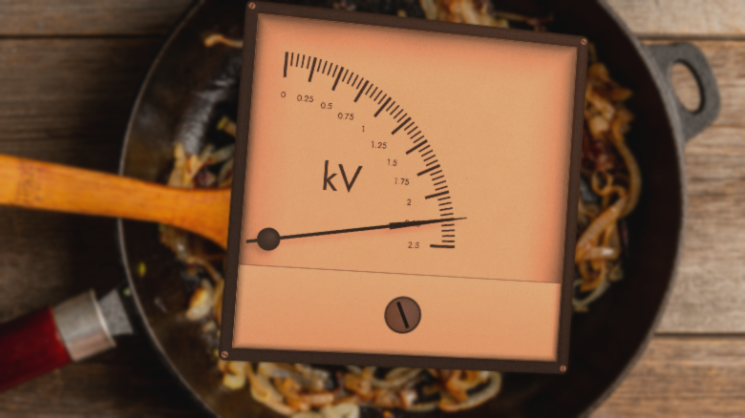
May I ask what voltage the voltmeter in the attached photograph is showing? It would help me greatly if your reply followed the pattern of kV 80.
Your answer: kV 2.25
